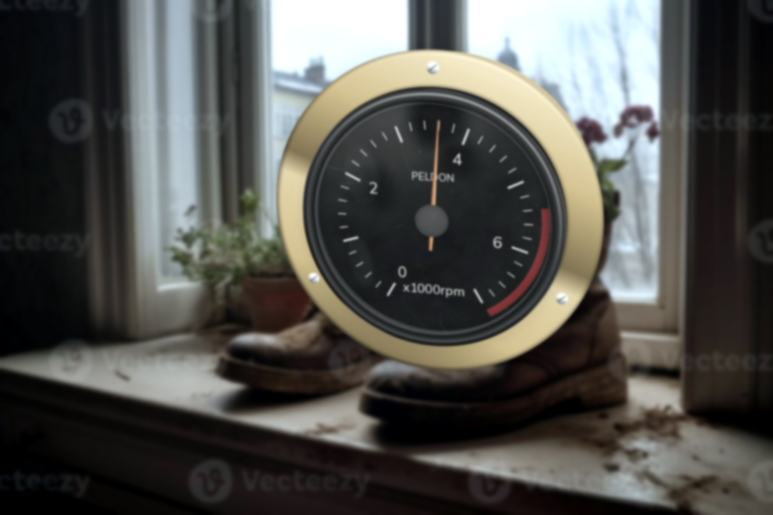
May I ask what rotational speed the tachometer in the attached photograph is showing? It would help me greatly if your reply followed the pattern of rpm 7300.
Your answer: rpm 3600
